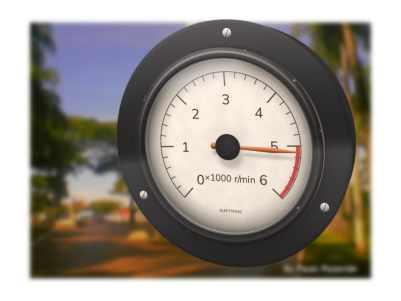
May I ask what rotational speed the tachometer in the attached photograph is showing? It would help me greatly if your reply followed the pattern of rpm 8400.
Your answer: rpm 5100
